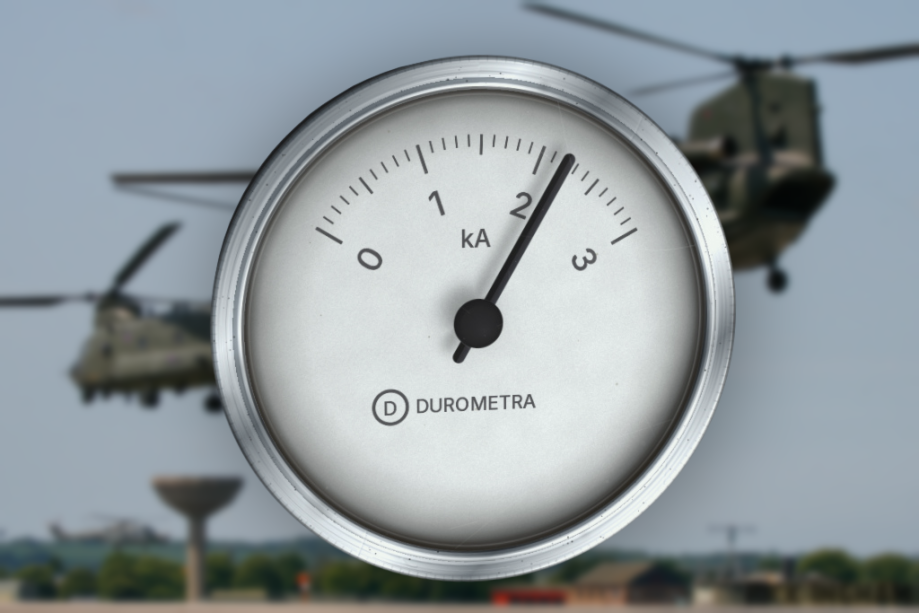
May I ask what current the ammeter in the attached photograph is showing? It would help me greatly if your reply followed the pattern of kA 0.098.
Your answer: kA 2.2
